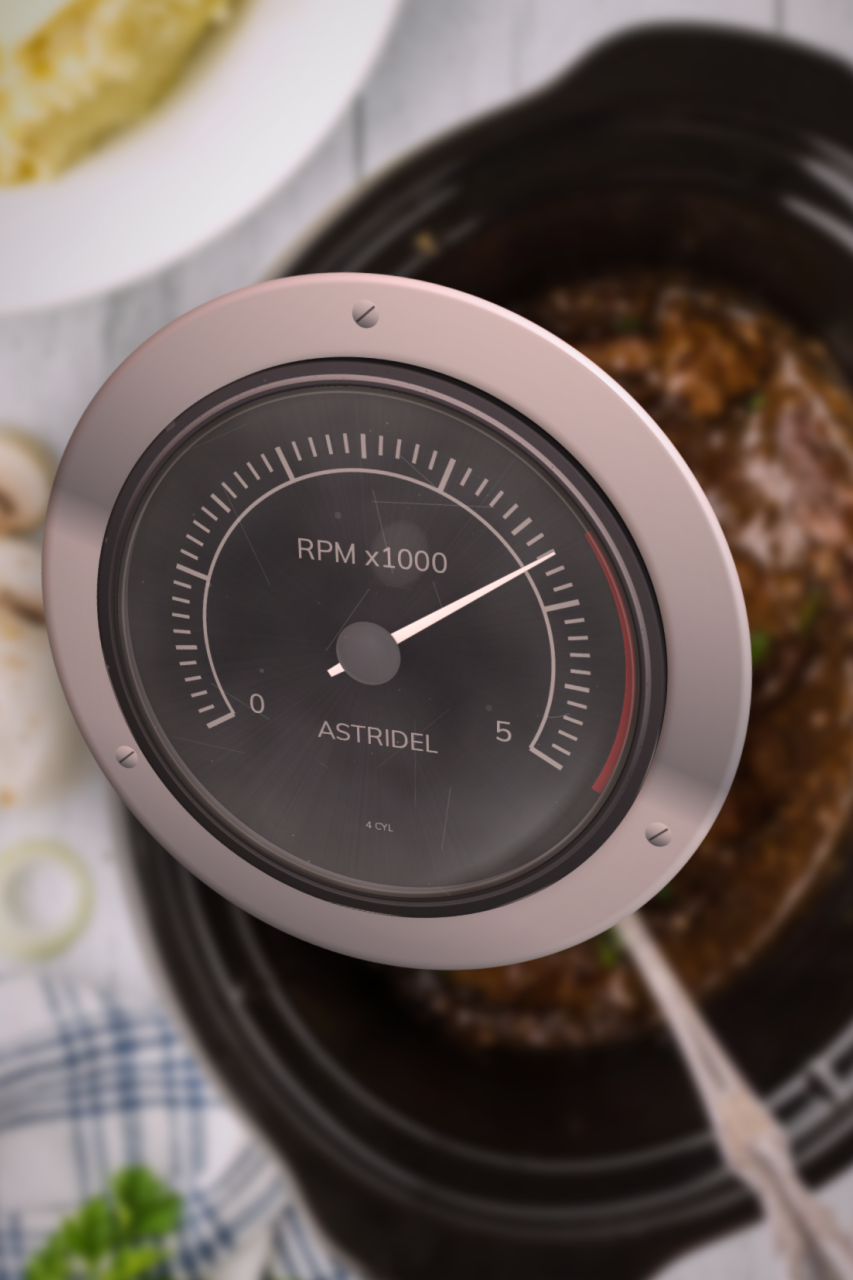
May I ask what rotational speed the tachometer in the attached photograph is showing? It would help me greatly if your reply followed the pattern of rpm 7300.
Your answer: rpm 3700
